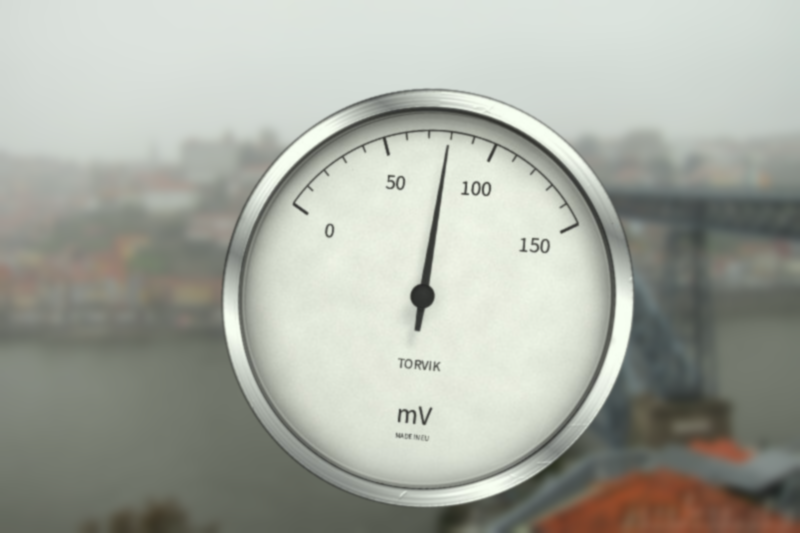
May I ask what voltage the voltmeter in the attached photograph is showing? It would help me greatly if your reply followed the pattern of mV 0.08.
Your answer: mV 80
